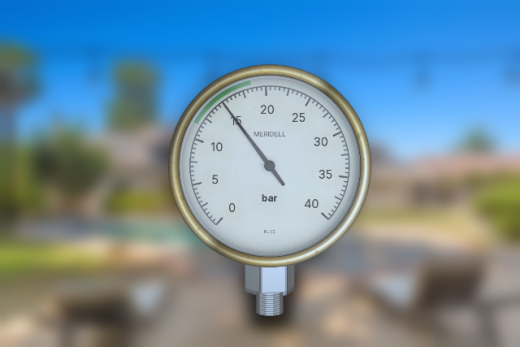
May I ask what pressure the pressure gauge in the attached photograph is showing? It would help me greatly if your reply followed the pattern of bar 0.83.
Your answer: bar 15
